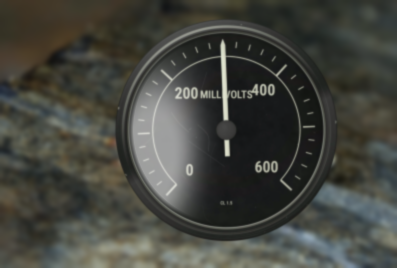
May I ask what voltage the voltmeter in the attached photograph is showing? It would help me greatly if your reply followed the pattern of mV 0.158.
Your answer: mV 300
